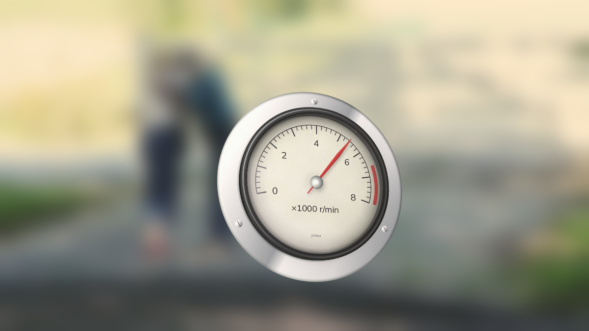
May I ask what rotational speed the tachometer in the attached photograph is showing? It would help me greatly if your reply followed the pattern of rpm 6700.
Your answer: rpm 5400
